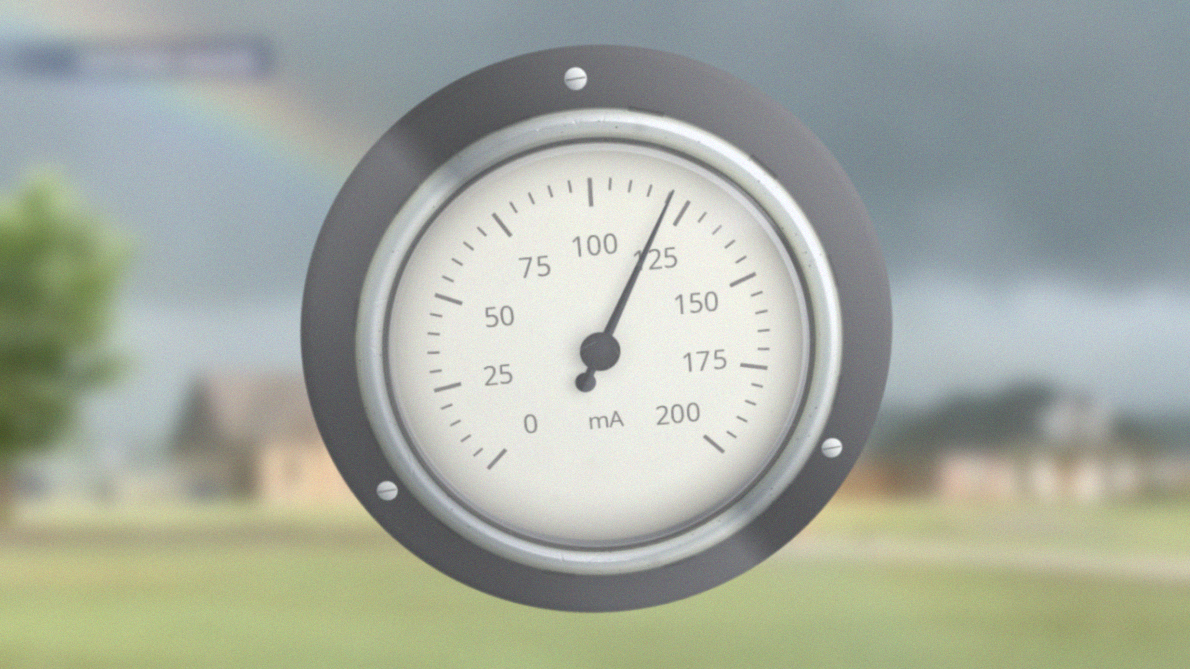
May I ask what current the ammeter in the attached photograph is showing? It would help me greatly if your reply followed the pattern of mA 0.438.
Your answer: mA 120
